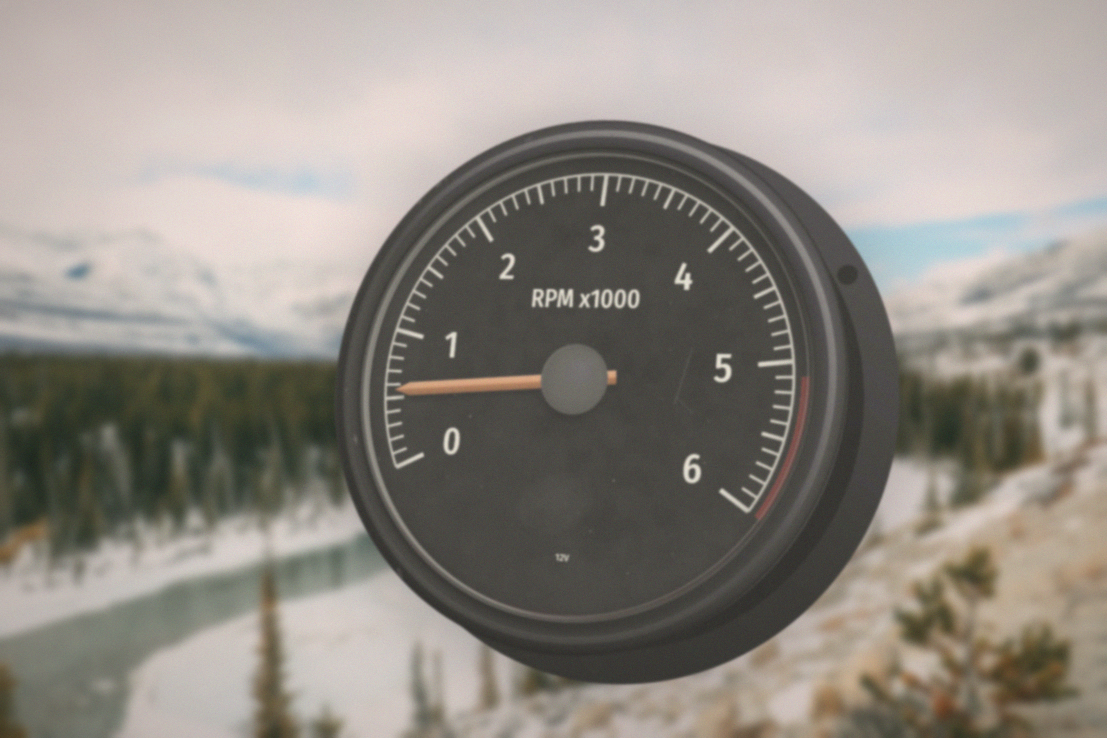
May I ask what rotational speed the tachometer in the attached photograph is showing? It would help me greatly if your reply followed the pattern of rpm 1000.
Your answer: rpm 550
